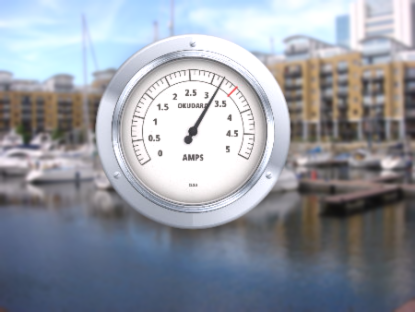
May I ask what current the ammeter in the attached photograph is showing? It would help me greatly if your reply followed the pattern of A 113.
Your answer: A 3.2
